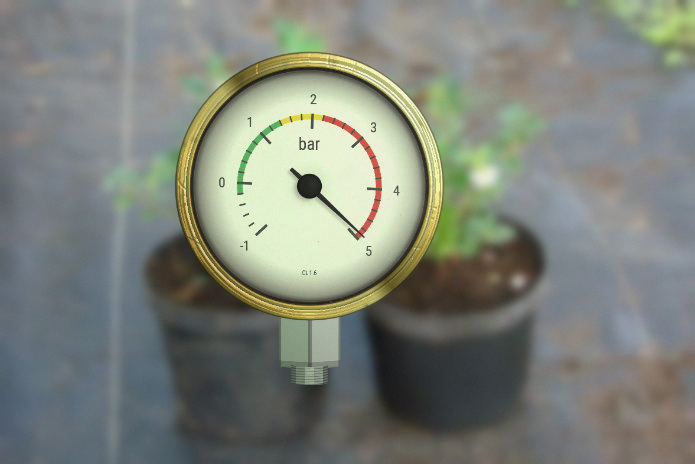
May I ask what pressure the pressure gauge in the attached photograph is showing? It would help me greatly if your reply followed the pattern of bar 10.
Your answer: bar 4.9
